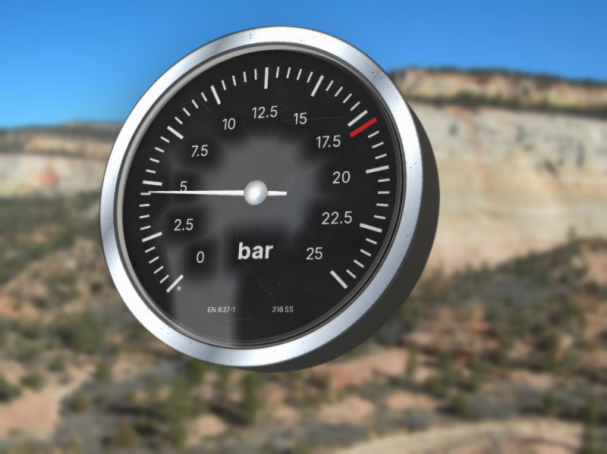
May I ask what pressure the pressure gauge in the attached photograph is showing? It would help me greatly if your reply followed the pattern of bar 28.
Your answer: bar 4.5
